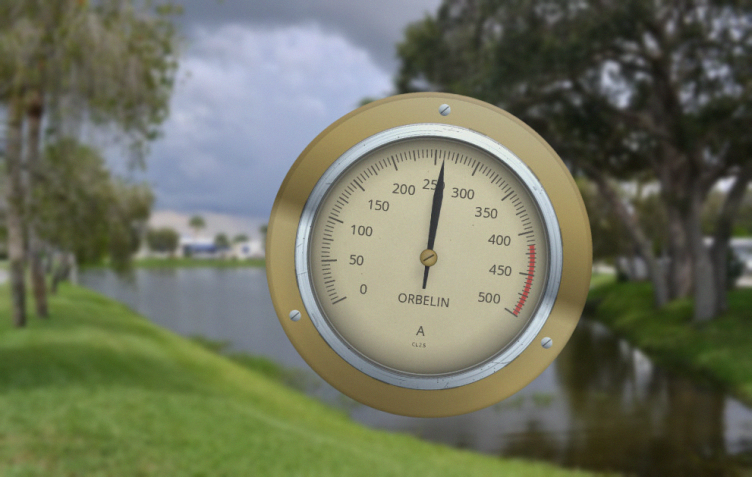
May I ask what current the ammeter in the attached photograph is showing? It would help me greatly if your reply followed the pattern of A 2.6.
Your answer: A 260
